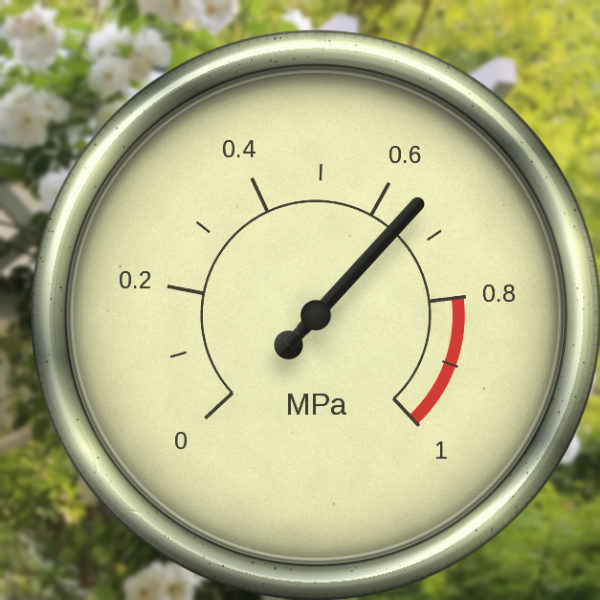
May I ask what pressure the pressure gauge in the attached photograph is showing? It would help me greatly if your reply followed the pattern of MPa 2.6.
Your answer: MPa 0.65
